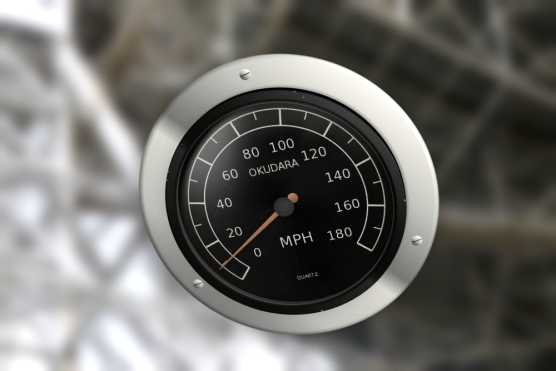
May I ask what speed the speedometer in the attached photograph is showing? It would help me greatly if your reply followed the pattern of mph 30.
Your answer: mph 10
